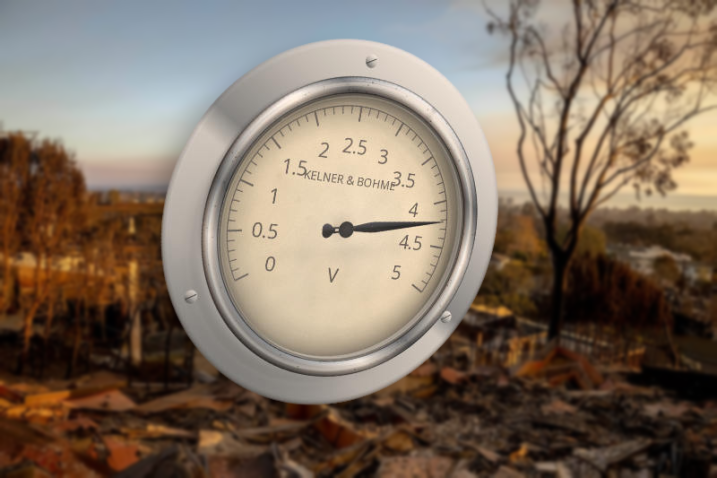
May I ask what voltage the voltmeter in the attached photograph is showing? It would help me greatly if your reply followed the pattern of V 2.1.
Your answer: V 4.2
